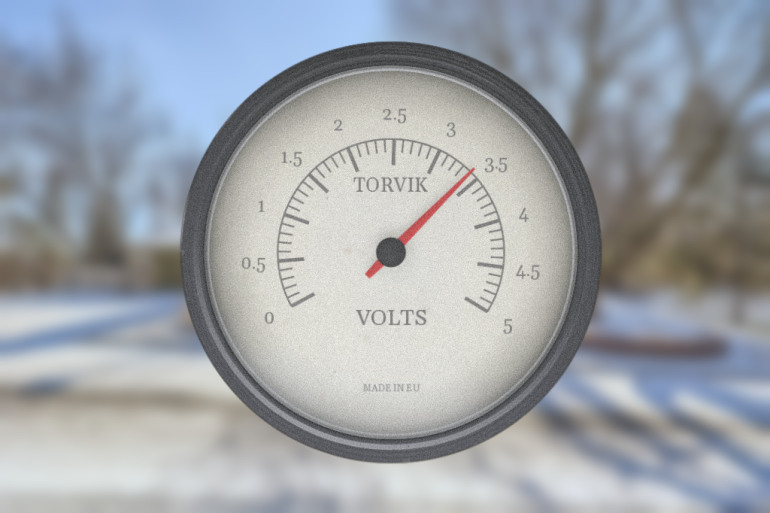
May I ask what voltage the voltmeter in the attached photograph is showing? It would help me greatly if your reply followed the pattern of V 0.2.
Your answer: V 3.4
